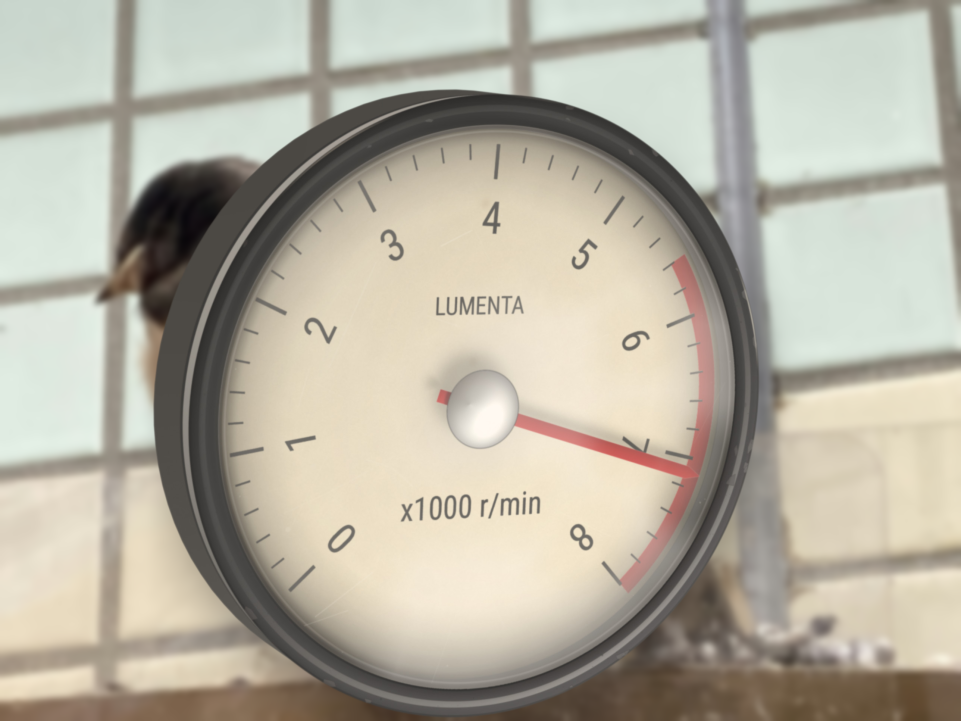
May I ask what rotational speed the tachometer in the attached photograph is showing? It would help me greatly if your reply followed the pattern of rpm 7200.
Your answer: rpm 7100
